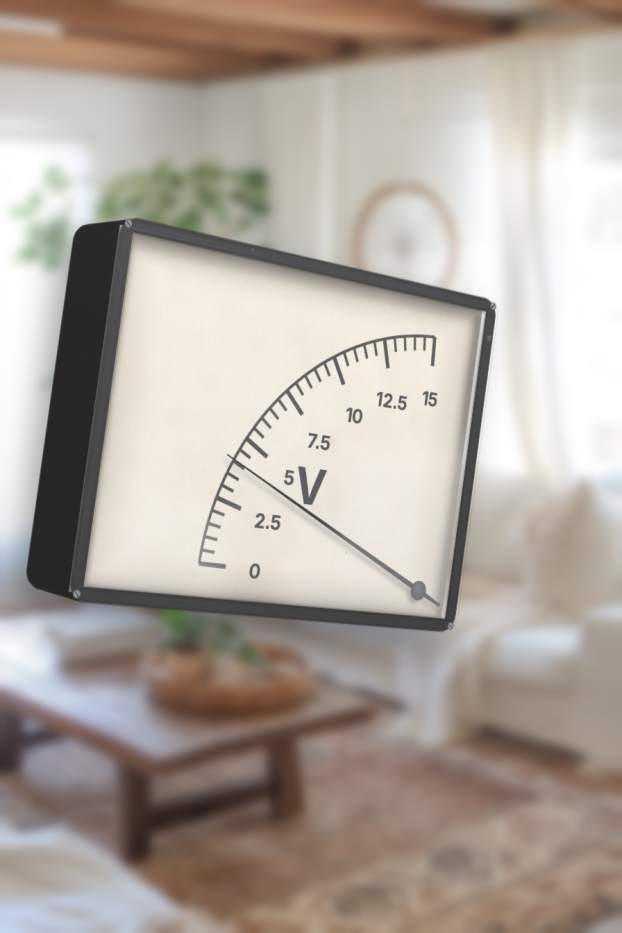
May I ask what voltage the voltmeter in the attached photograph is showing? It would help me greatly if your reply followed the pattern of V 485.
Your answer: V 4
